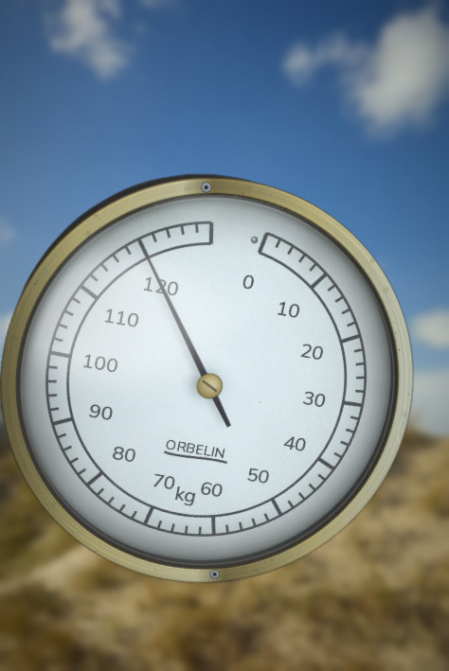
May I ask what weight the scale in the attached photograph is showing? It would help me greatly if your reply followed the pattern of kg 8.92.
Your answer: kg 120
